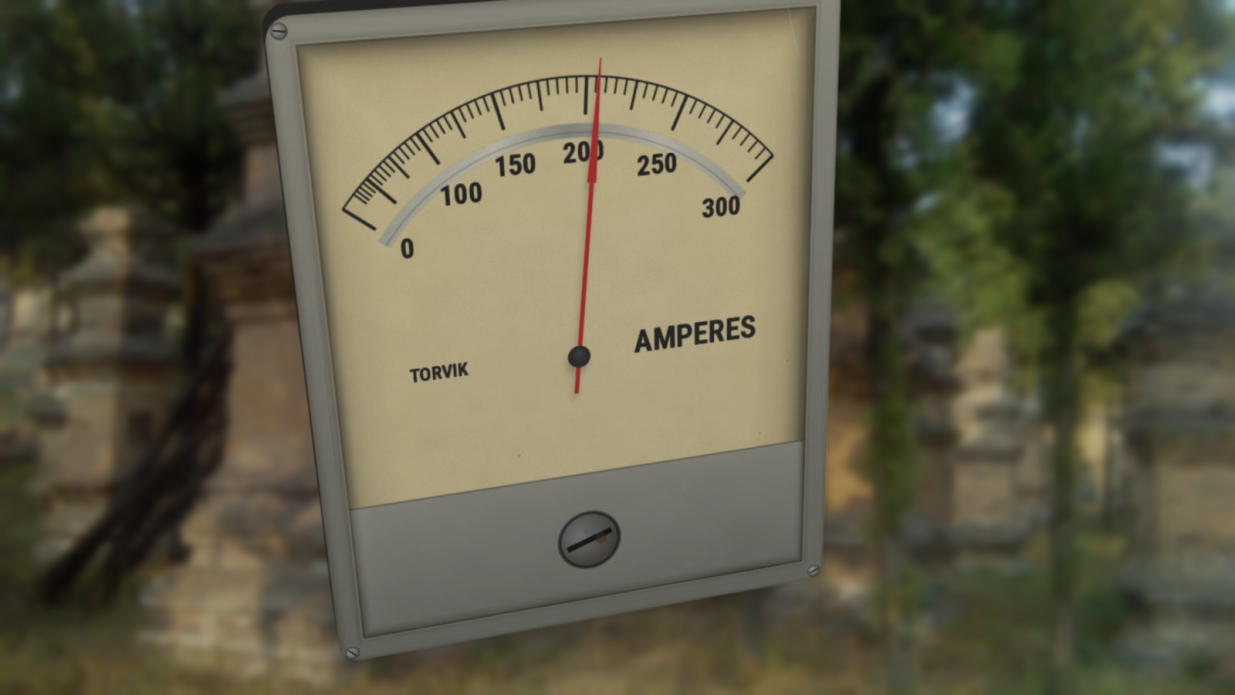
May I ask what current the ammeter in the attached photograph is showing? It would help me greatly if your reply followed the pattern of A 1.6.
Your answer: A 205
